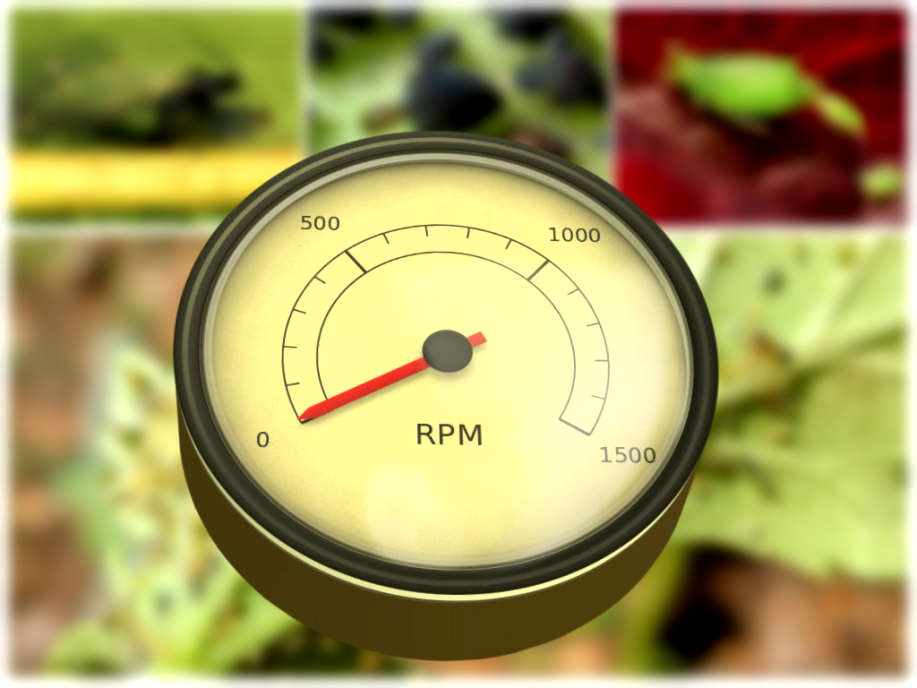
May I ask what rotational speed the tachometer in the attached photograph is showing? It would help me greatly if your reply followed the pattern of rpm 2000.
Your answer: rpm 0
